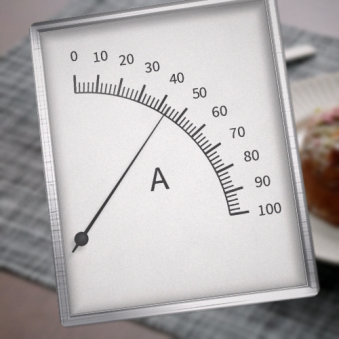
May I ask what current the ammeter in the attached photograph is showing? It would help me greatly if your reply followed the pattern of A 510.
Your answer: A 44
